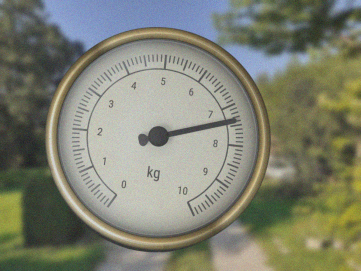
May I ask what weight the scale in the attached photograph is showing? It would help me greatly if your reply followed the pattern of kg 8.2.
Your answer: kg 7.4
